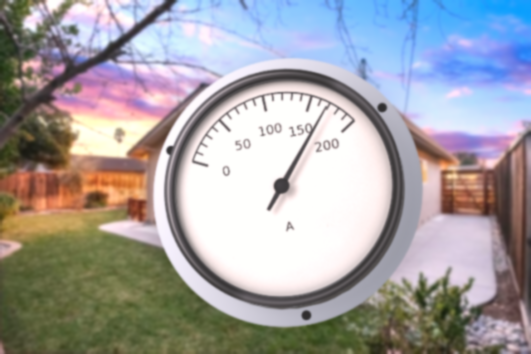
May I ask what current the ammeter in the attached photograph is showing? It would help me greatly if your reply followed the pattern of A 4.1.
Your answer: A 170
